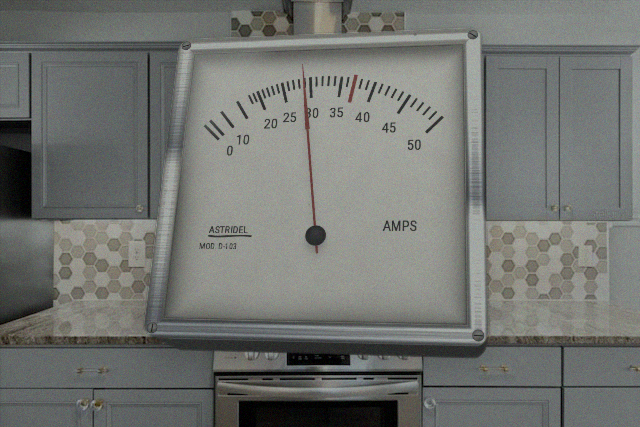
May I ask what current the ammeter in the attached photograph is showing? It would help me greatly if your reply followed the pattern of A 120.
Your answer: A 29
